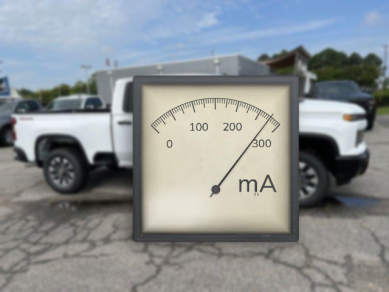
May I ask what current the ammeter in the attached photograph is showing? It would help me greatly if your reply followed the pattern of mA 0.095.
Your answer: mA 275
